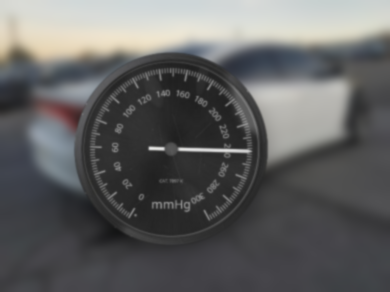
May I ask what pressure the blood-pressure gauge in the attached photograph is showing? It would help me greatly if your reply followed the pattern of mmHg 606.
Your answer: mmHg 240
